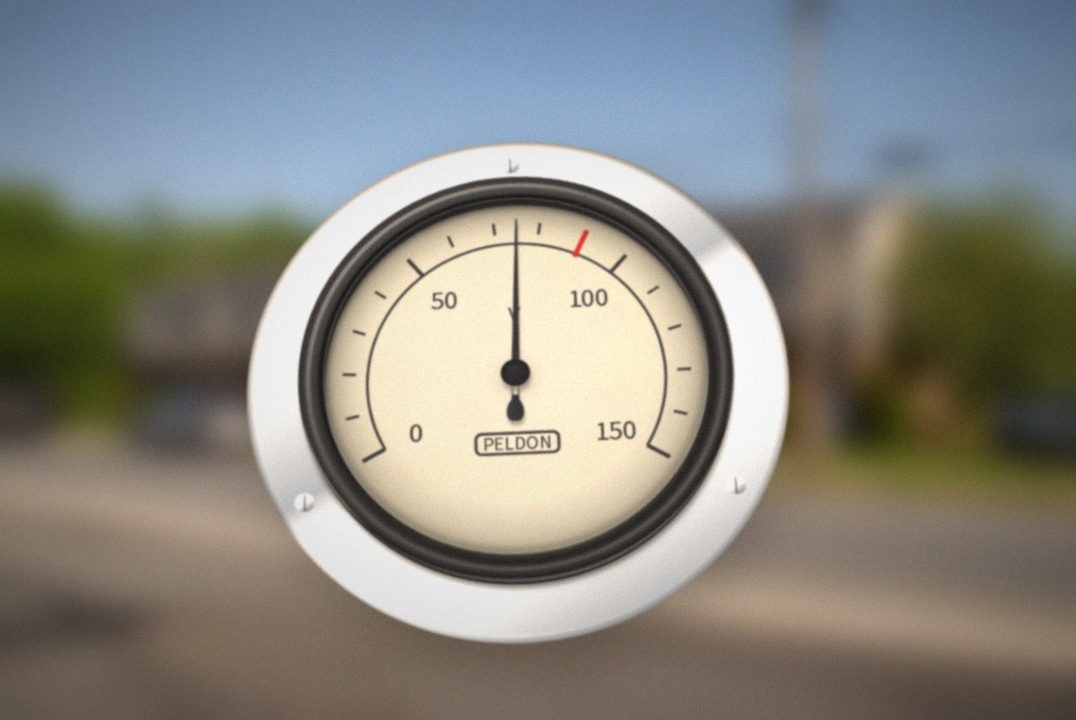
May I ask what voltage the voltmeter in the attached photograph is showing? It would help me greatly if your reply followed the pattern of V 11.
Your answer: V 75
